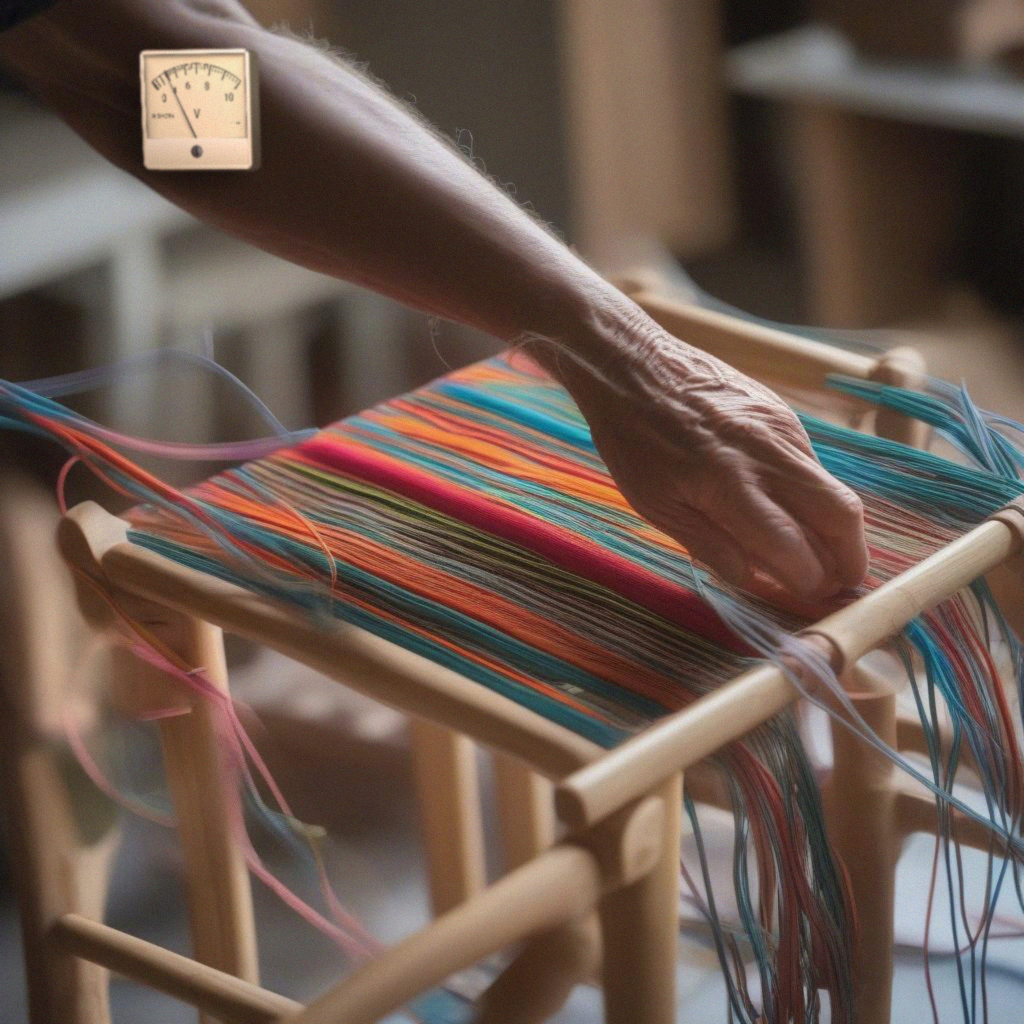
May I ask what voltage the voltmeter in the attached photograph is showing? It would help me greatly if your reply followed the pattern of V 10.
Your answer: V 4
